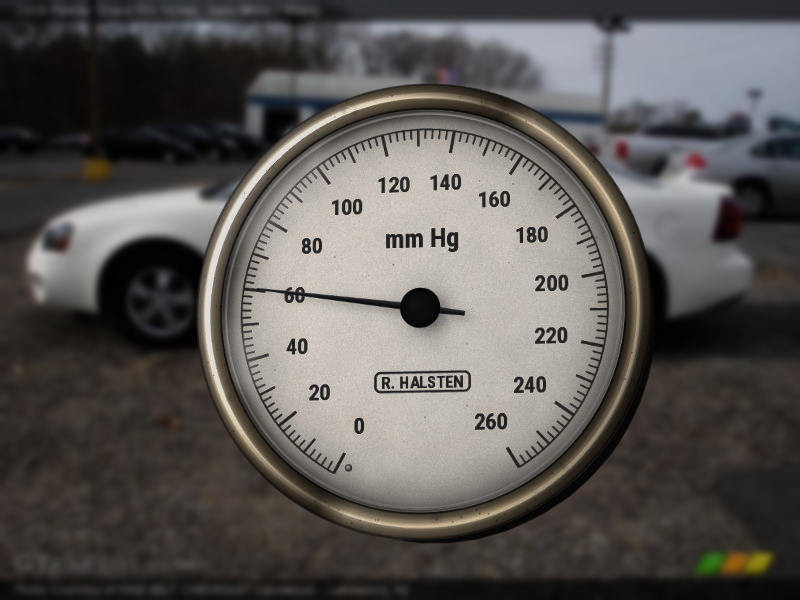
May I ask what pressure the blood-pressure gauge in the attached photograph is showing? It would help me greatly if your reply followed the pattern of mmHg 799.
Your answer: mmHg 60
